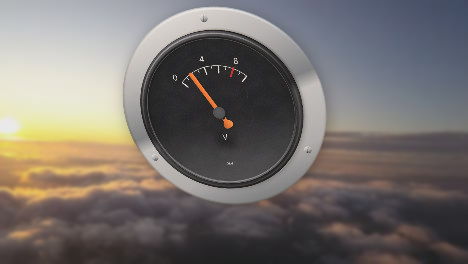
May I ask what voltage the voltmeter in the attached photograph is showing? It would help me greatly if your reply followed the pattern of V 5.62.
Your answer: V 2
